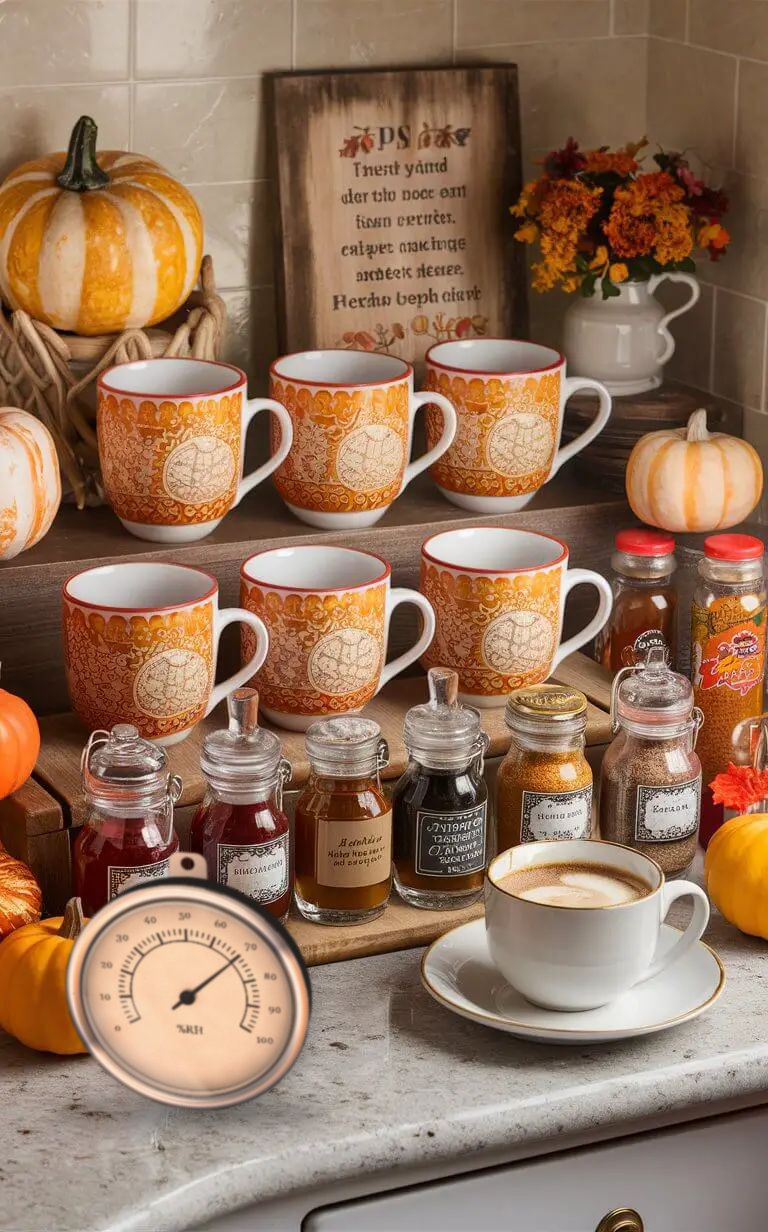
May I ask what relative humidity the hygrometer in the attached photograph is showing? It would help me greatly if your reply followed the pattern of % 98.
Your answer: % 70
